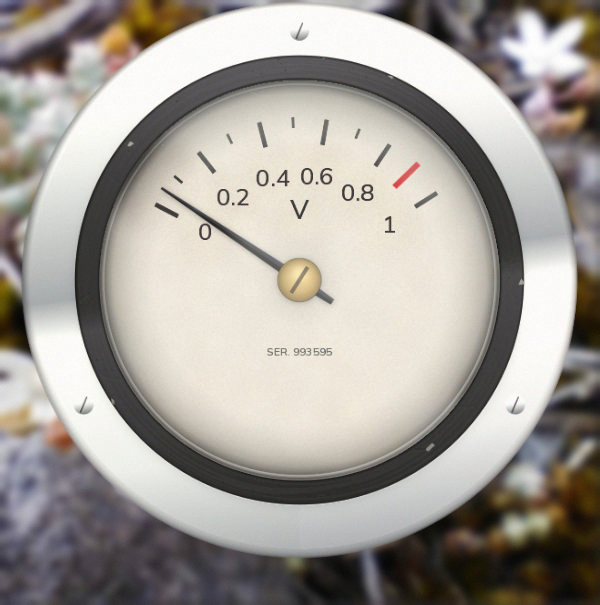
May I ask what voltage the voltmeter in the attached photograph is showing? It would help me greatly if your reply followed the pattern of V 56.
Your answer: V 0.05
